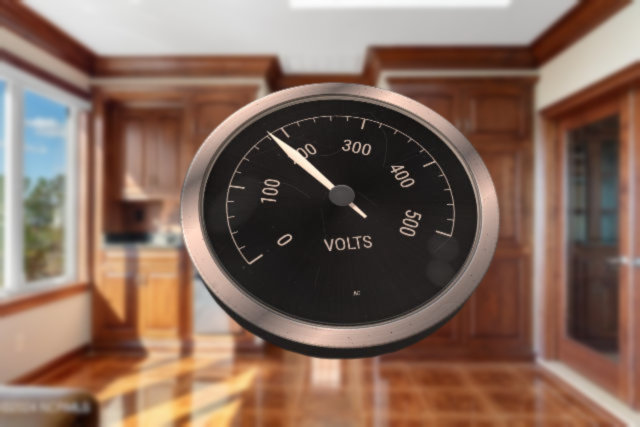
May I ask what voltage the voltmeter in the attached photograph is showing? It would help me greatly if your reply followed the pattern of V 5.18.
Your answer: V 180
